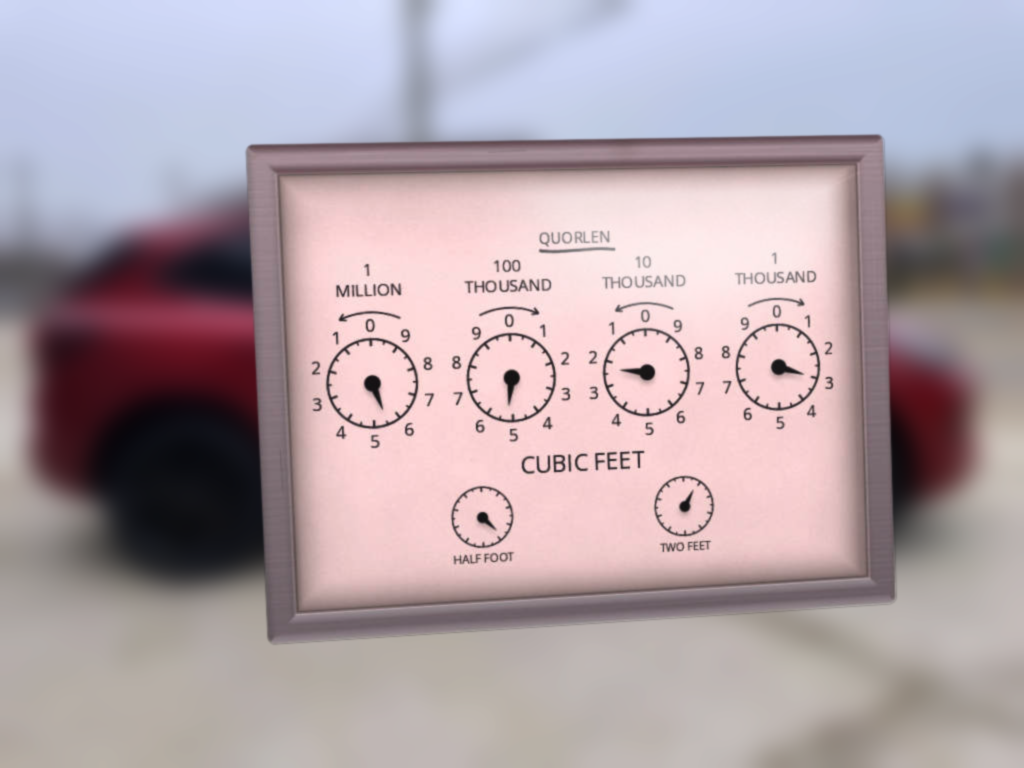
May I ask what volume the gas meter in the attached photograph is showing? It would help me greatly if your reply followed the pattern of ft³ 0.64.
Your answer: ft³ 552300
